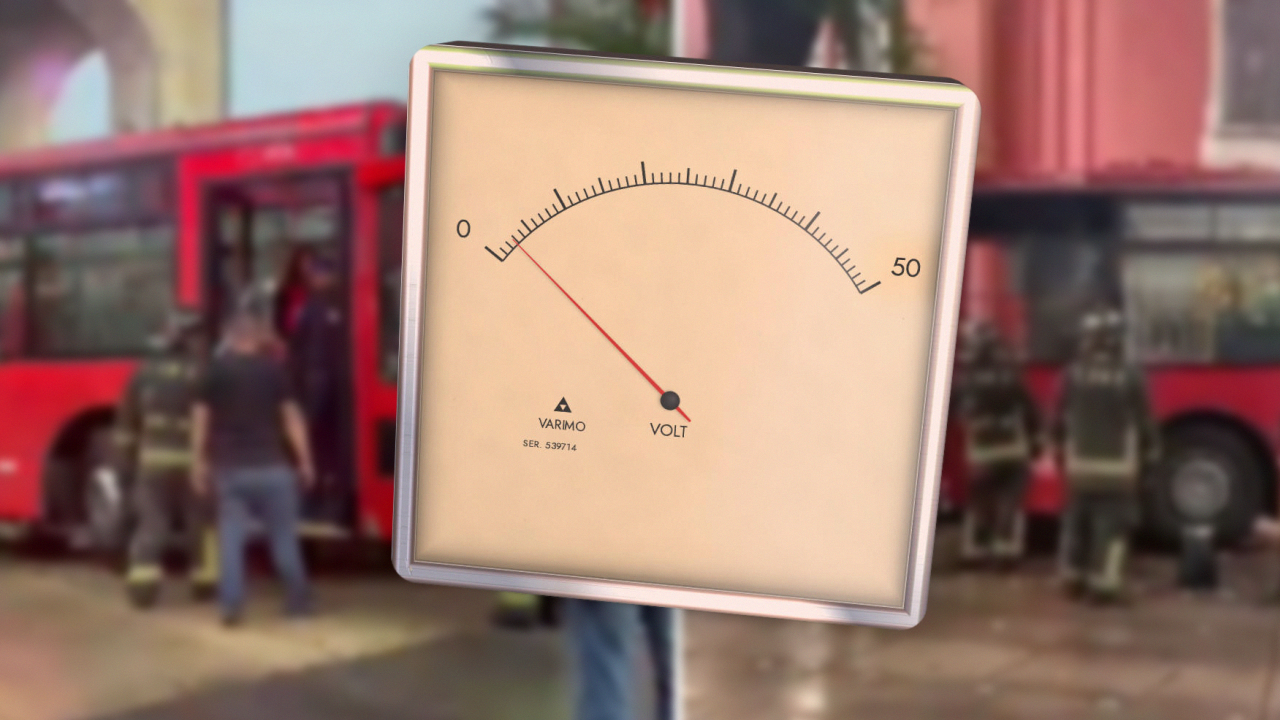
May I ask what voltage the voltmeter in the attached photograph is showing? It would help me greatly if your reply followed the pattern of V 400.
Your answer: V 3
